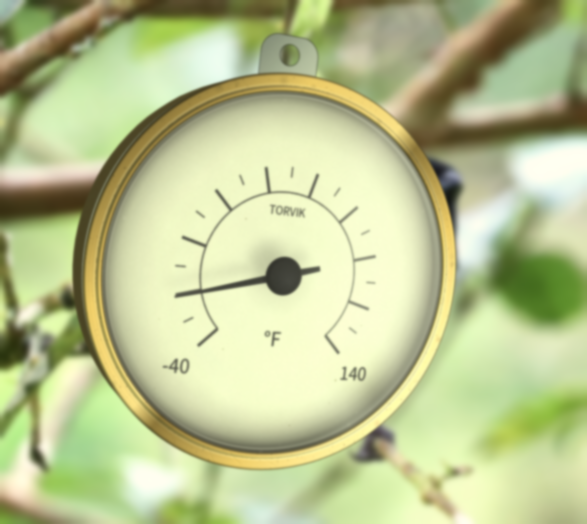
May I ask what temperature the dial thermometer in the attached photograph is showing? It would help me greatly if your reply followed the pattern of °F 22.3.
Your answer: °F -20
